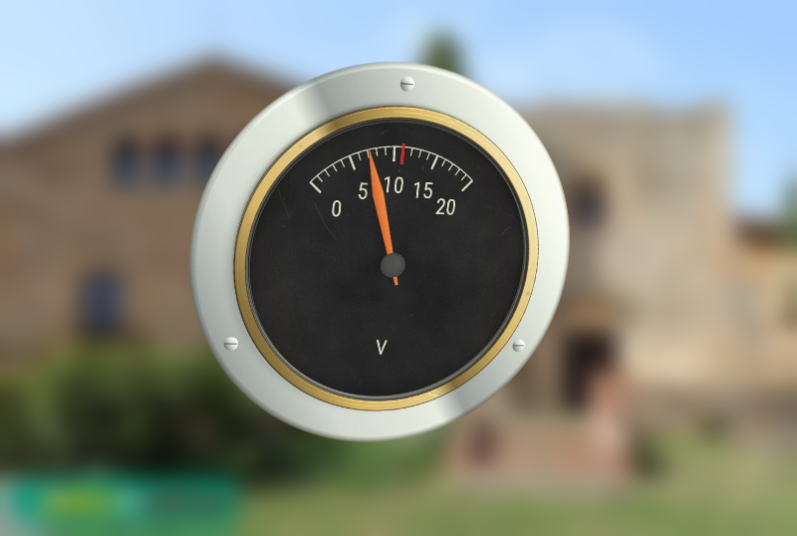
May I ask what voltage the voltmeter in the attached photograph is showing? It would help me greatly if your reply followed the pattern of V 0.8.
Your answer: V 7
